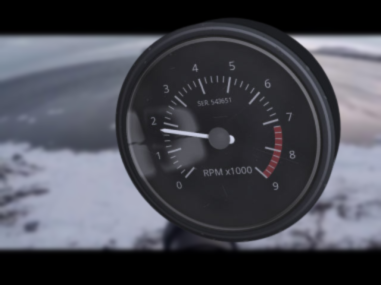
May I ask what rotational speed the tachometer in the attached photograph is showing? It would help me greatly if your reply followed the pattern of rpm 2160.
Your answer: rpm 1800
